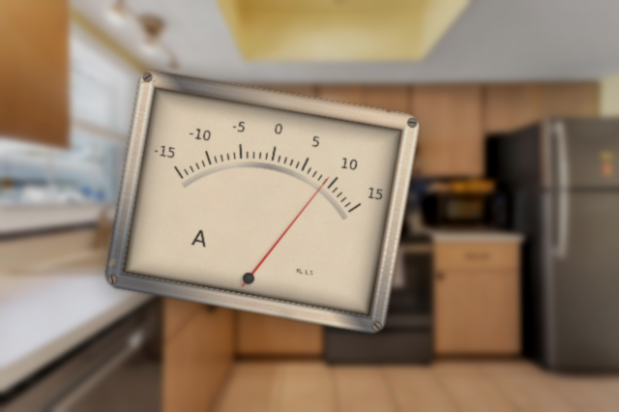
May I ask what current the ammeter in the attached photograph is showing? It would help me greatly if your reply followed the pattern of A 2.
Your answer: A 9
